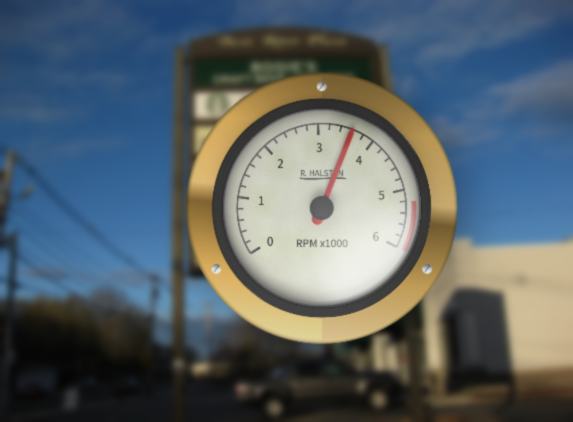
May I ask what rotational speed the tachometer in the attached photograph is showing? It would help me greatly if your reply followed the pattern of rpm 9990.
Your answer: rpm 3600
